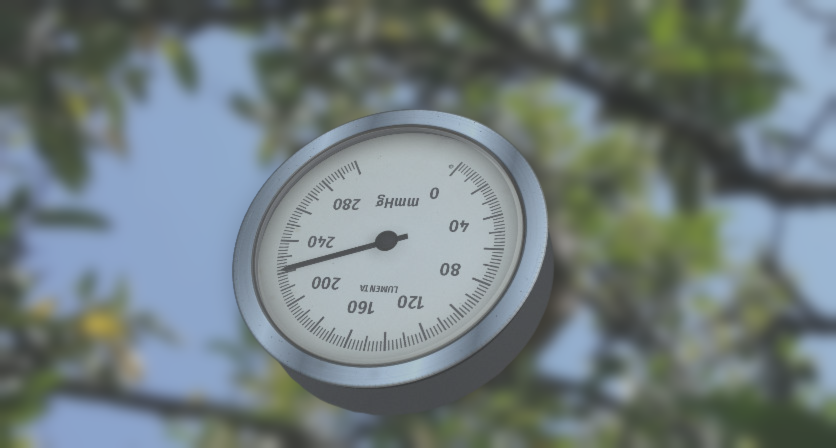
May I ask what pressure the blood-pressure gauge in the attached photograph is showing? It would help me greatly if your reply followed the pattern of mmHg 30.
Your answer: mmHg 220
